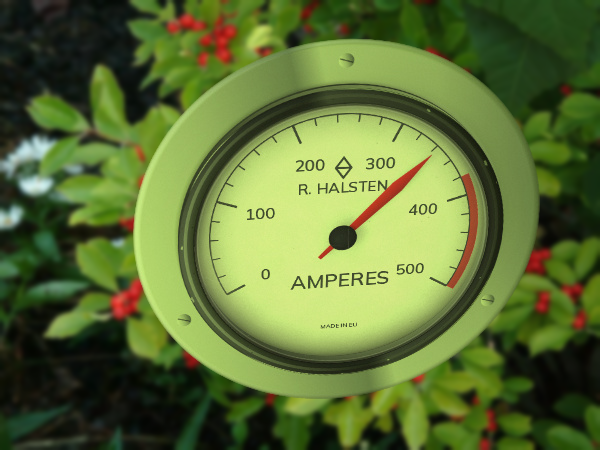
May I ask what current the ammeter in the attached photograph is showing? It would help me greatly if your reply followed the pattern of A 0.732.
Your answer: A 340
